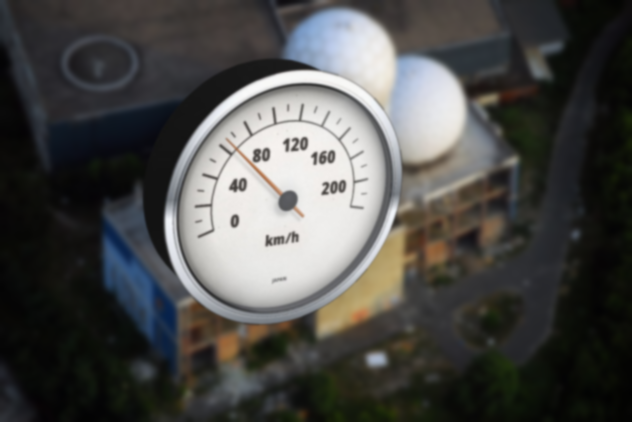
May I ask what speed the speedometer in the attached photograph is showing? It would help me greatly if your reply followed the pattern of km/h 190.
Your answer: km/h 65
